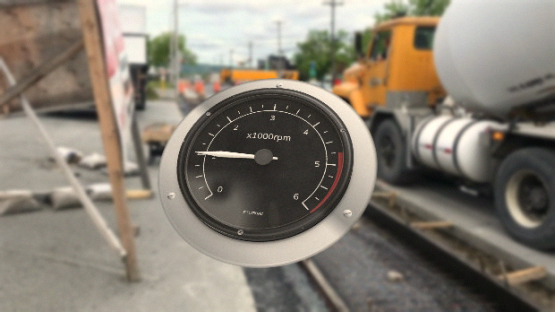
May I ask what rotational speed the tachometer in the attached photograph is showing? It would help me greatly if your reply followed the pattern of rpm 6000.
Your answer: rpm 1000
